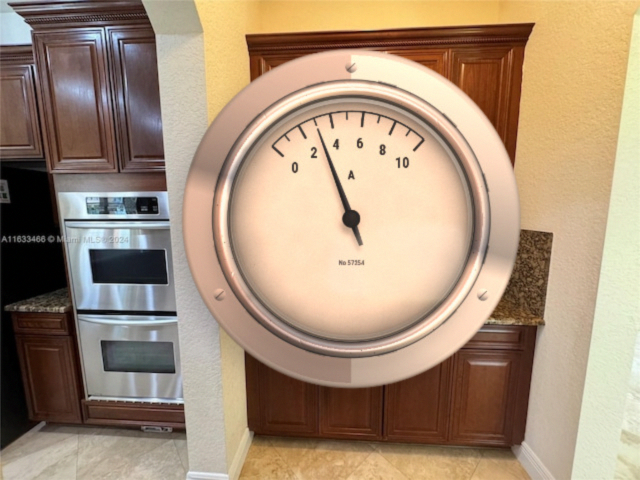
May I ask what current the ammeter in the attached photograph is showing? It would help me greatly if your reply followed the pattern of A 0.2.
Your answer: A 3
